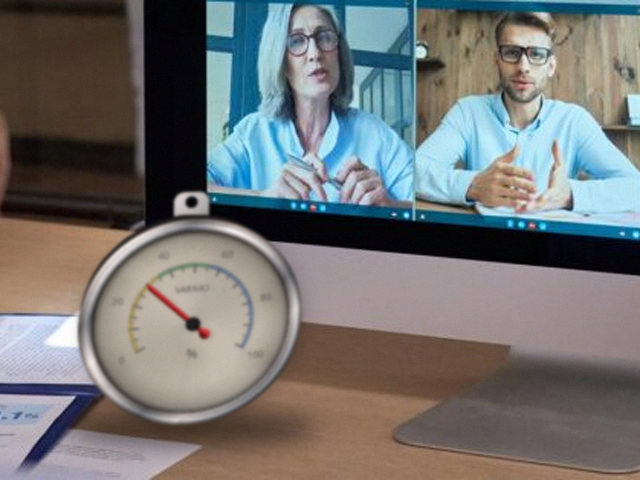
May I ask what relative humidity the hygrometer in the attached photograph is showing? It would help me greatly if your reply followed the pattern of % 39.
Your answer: % 30
